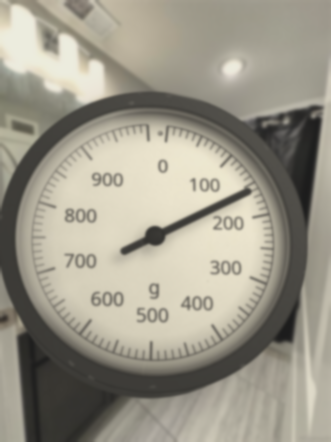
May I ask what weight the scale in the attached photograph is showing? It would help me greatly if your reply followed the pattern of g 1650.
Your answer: g 160
